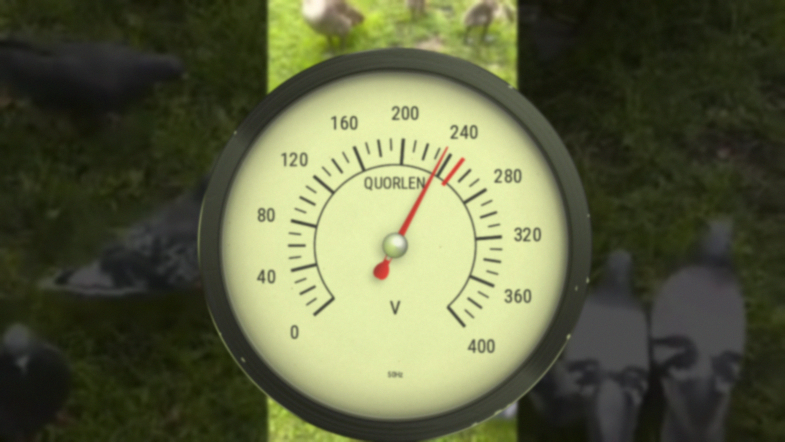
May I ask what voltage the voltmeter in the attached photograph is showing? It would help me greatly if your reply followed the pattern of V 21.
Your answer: V 235
